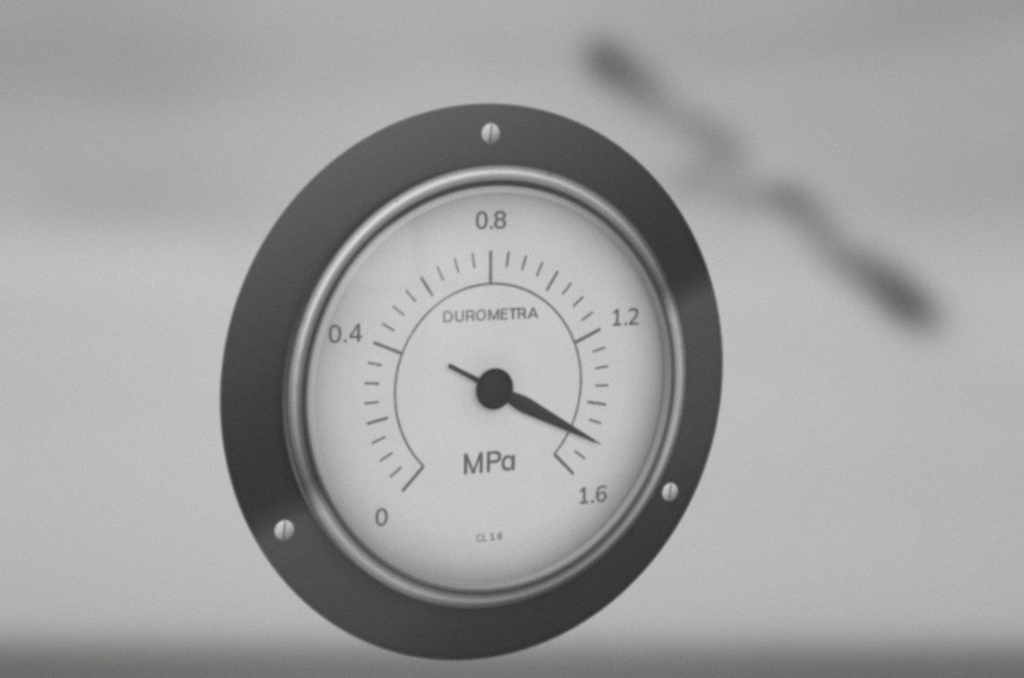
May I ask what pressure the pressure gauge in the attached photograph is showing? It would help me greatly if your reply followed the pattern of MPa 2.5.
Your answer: MPa 1.5
